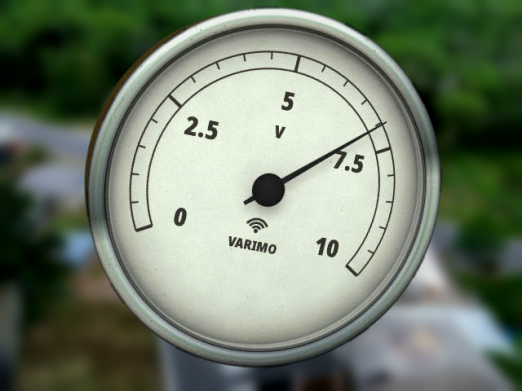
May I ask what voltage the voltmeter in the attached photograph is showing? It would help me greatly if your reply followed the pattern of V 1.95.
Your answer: V 7
